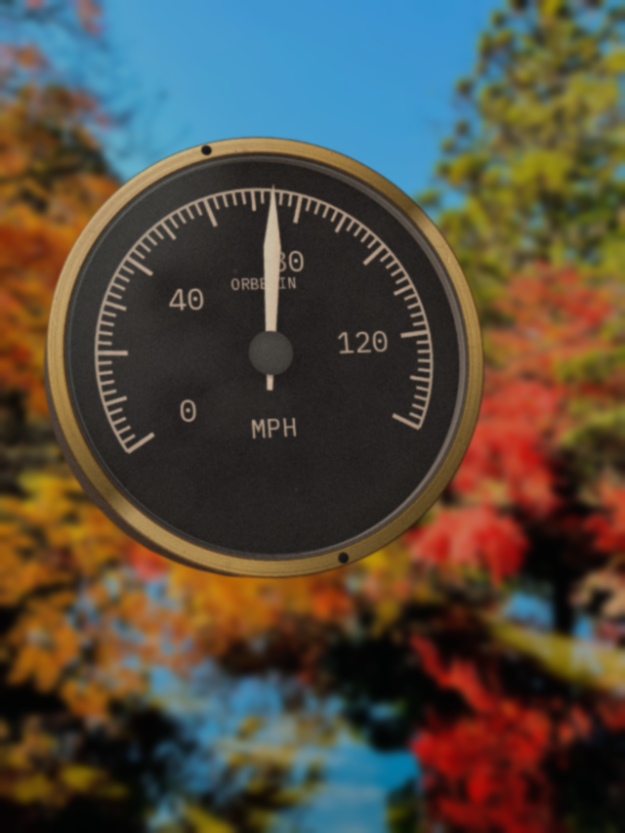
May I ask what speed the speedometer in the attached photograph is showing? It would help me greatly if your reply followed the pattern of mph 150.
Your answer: mph 74
